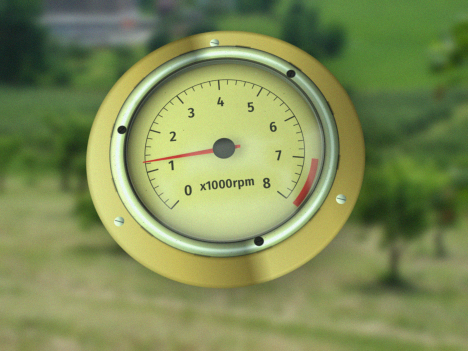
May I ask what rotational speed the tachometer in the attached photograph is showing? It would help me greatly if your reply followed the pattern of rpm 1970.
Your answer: rpm 1200
